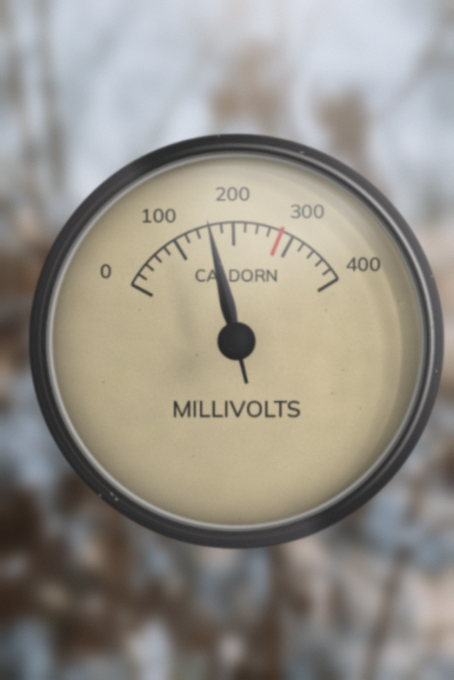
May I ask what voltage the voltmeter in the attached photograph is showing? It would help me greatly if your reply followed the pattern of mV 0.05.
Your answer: mV 160
